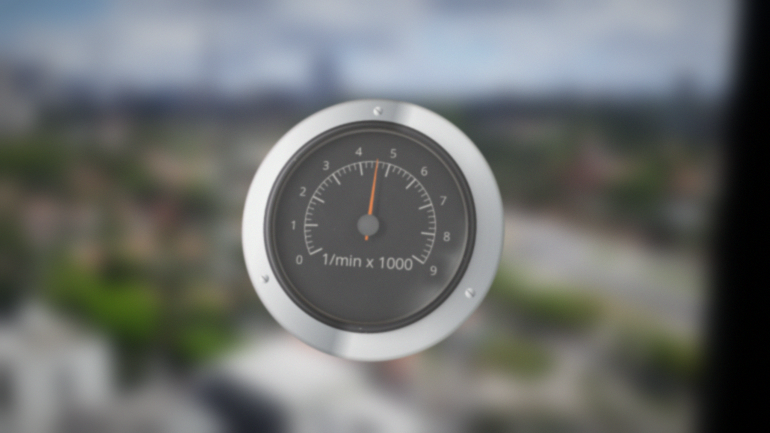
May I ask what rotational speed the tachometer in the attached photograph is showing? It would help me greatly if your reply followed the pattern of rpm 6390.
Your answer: rpm 4600
